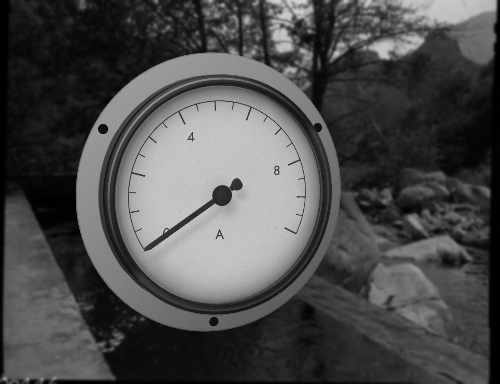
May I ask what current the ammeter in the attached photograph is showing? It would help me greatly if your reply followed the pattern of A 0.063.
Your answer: A 0
